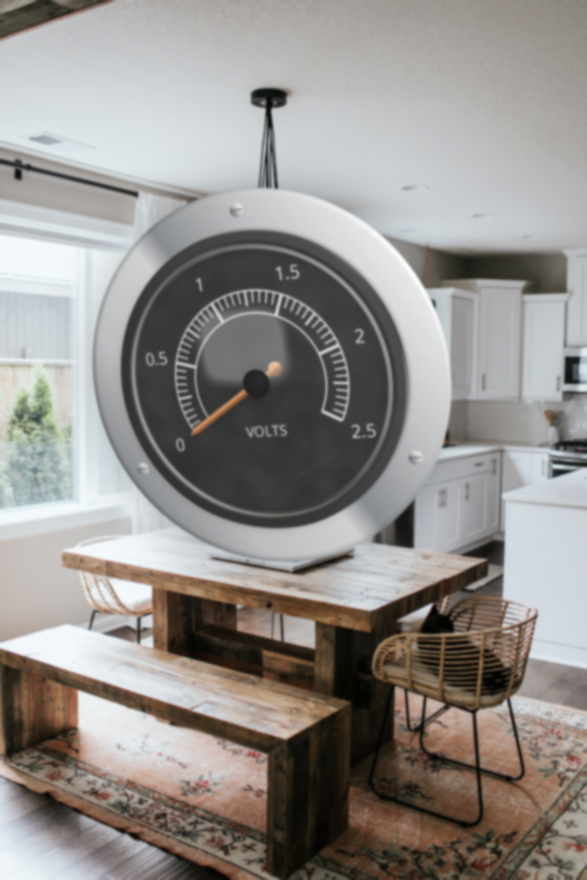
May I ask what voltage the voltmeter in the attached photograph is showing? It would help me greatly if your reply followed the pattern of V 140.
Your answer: V 0
